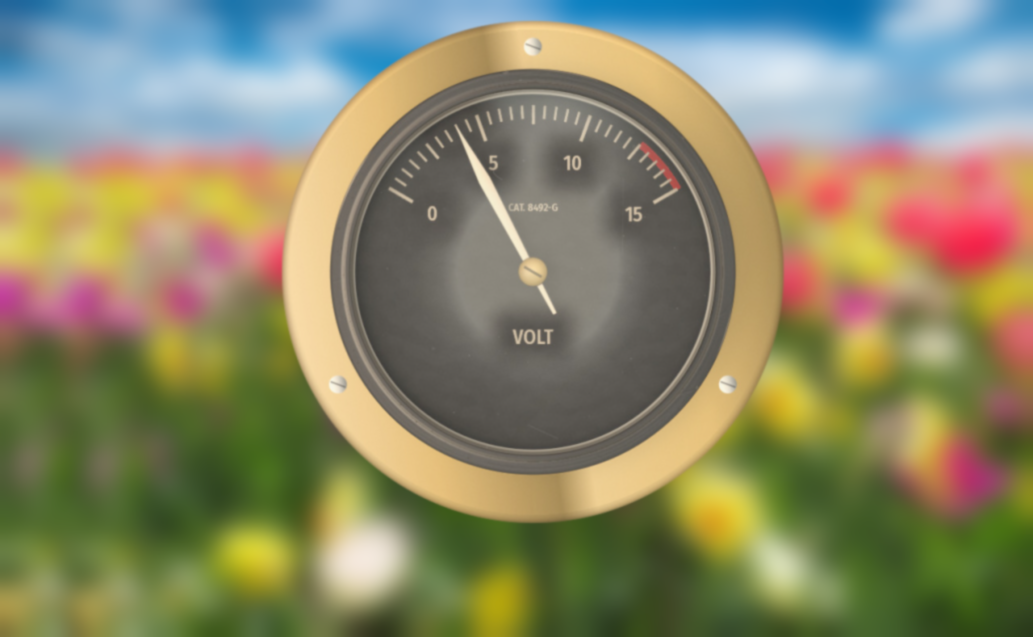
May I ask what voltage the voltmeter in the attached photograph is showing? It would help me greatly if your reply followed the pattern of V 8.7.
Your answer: V 4
